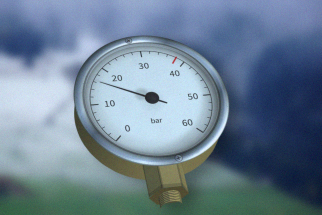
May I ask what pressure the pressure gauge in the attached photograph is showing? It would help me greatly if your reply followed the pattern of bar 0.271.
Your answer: bar 16
